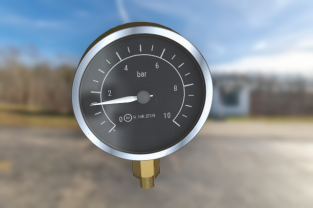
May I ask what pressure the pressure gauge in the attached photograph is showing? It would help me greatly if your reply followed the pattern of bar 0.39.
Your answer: bar 1.5
